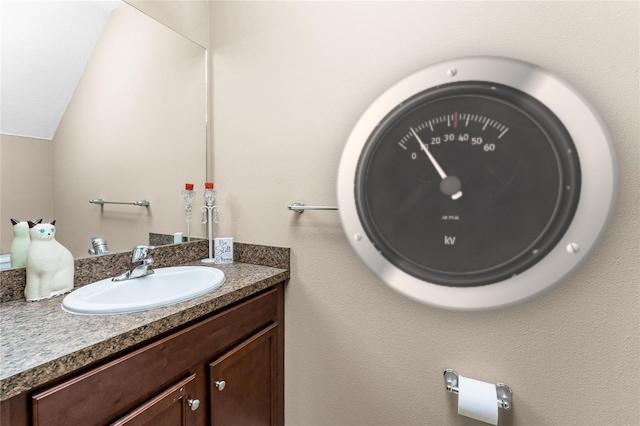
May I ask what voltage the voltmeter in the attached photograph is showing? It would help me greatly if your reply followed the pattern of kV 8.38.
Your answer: kV 10
